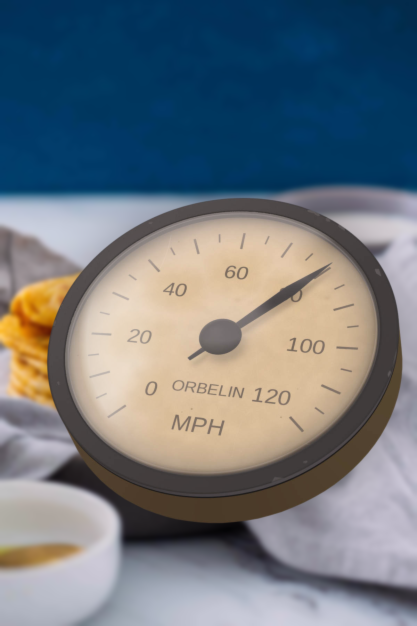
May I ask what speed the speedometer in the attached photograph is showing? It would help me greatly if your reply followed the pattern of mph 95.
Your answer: mph 80
